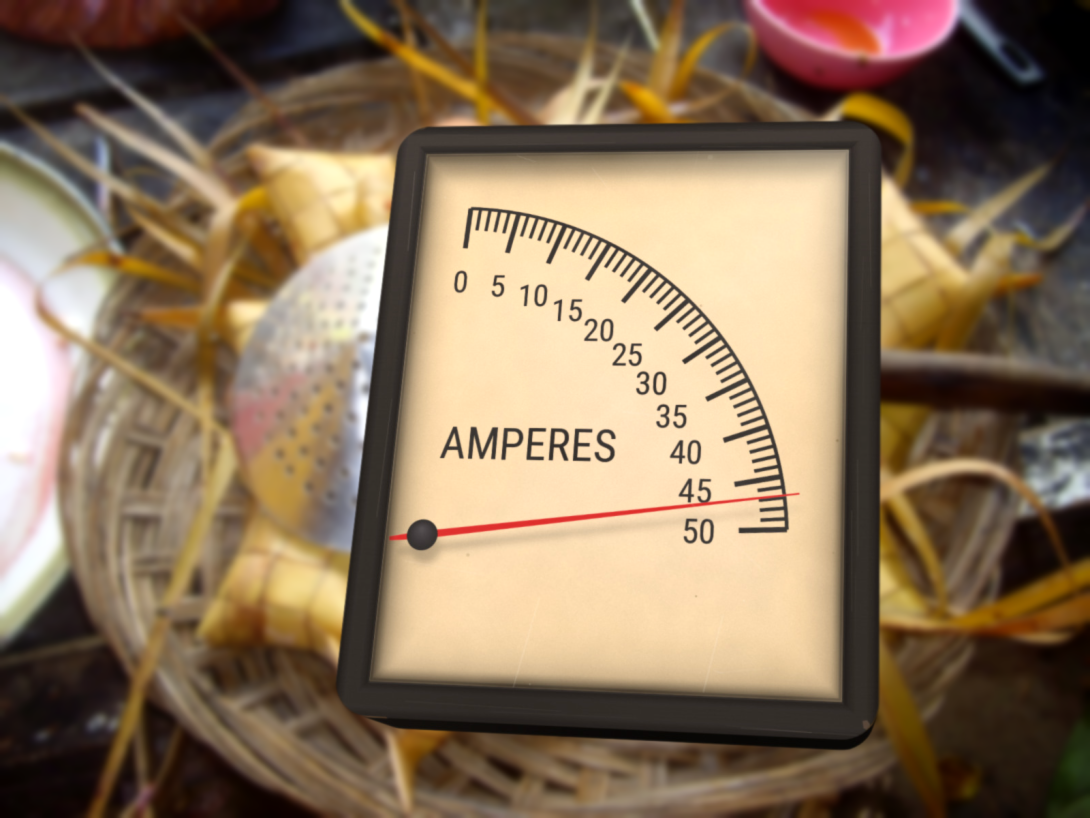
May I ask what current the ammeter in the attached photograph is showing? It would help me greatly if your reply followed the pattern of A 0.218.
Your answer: A 47
